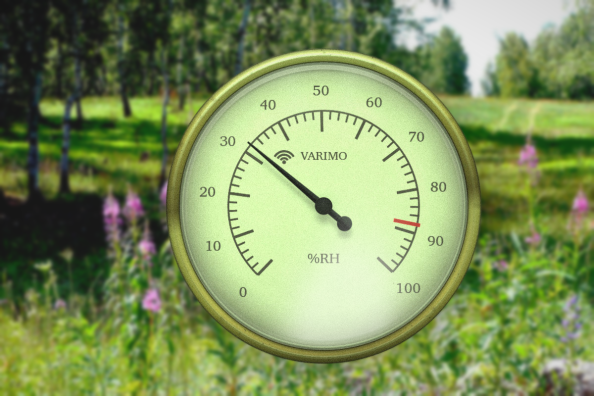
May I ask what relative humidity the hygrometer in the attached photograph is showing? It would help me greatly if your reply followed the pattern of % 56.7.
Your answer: % 32
